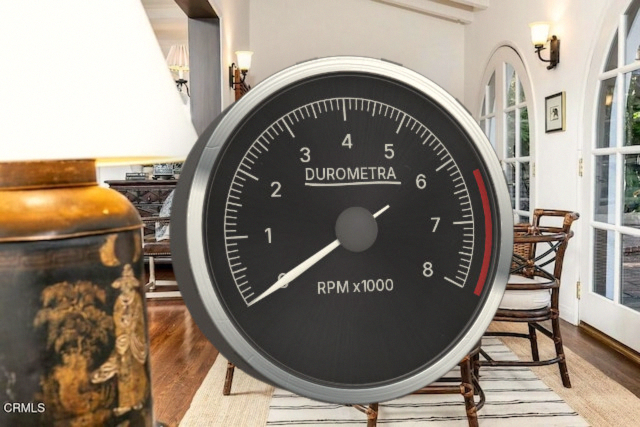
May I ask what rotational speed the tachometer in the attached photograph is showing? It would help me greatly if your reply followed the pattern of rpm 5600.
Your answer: rpm 0
